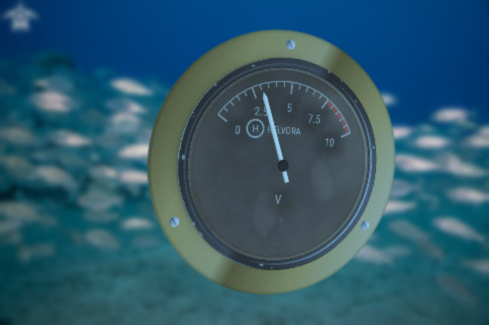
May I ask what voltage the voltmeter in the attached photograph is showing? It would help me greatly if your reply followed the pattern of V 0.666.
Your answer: V 3
